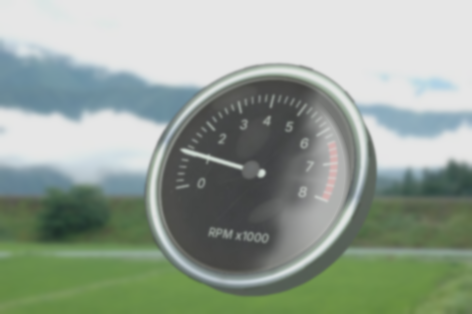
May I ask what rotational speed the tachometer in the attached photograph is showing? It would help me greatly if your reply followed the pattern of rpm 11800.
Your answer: rpm 1000
